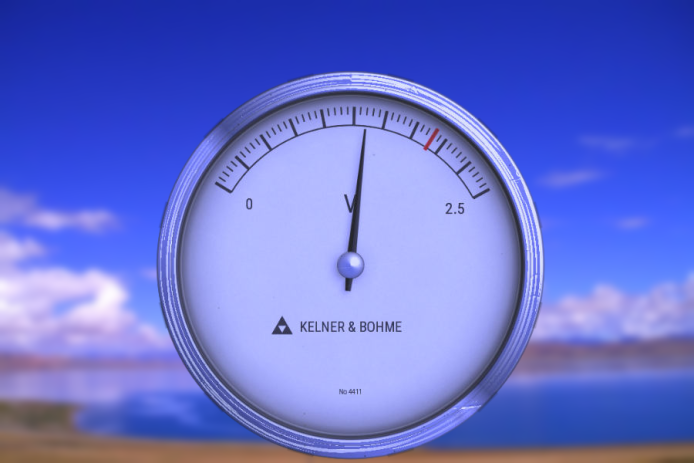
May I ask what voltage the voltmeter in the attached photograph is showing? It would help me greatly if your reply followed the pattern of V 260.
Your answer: V 1.35
